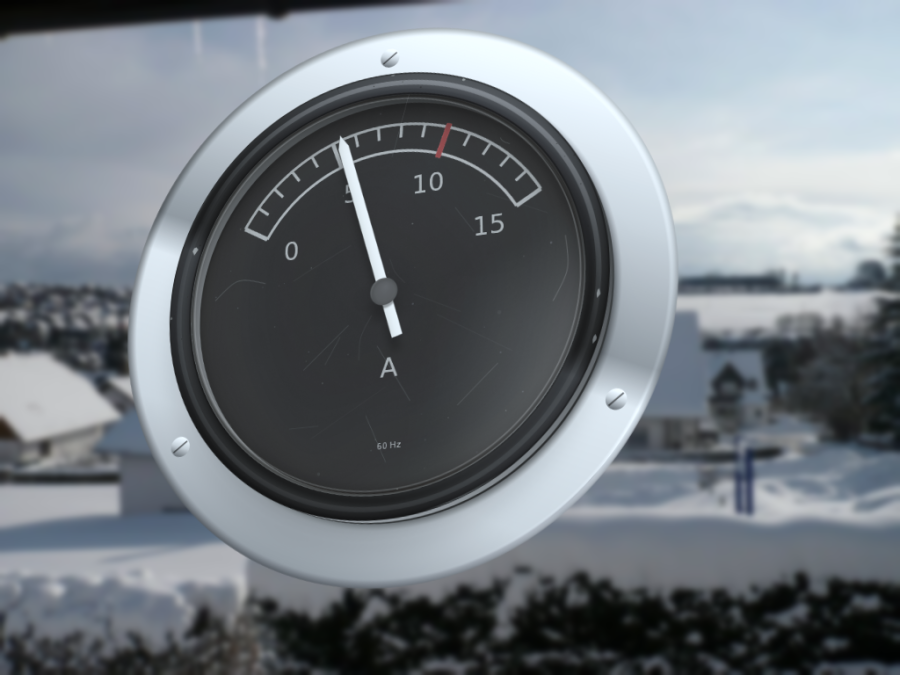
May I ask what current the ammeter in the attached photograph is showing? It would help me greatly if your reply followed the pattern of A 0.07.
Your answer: A 5.5
